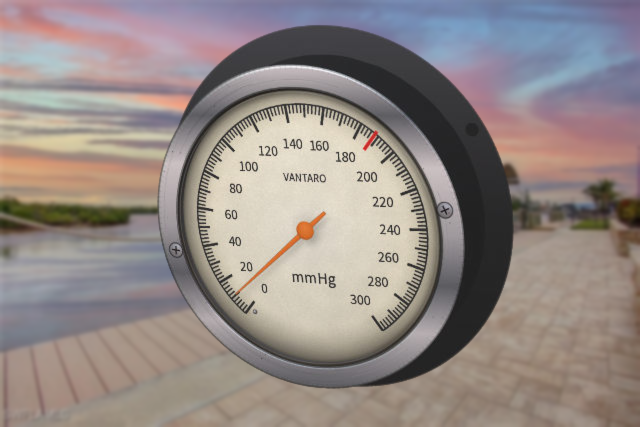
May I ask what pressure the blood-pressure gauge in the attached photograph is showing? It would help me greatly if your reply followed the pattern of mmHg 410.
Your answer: mmHg 10
